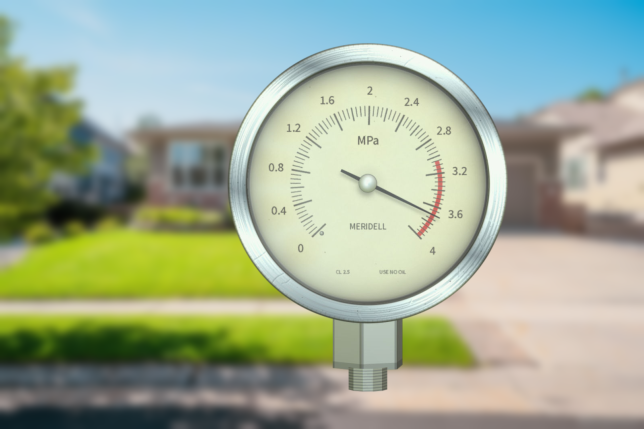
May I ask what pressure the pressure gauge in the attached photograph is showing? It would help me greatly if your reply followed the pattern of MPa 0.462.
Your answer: MPa 3.7
